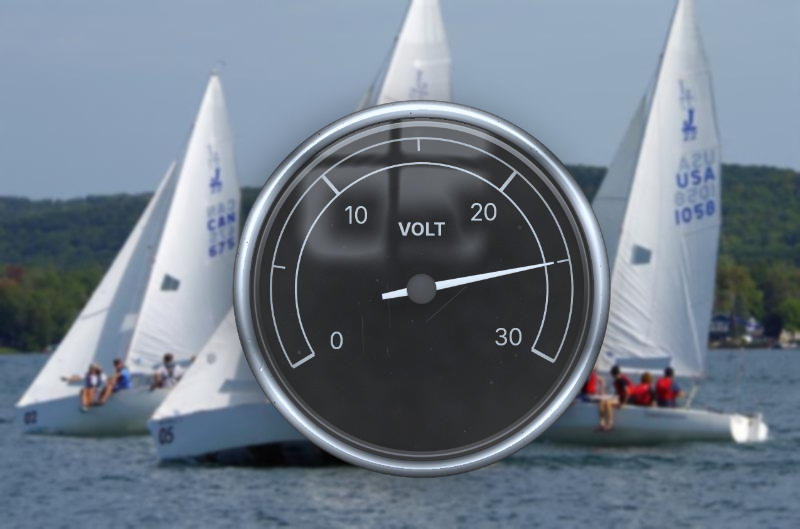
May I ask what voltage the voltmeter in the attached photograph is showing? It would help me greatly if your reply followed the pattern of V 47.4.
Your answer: V 25
